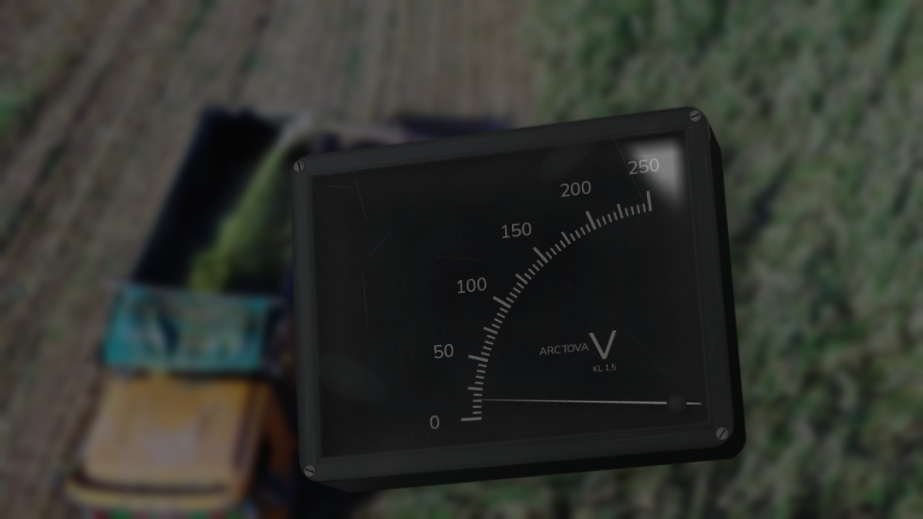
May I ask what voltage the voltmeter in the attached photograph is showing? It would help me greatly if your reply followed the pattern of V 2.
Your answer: V 15
